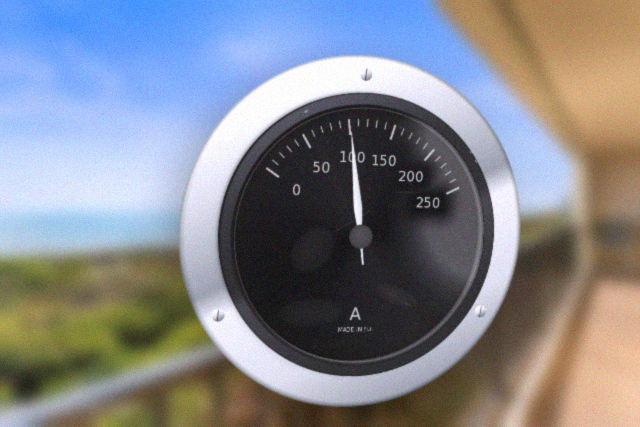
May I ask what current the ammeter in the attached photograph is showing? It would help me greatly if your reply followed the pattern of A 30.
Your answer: A 100
